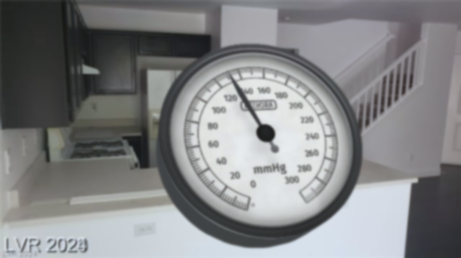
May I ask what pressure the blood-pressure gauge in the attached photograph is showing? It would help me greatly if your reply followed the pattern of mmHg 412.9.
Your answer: mmHg 130
